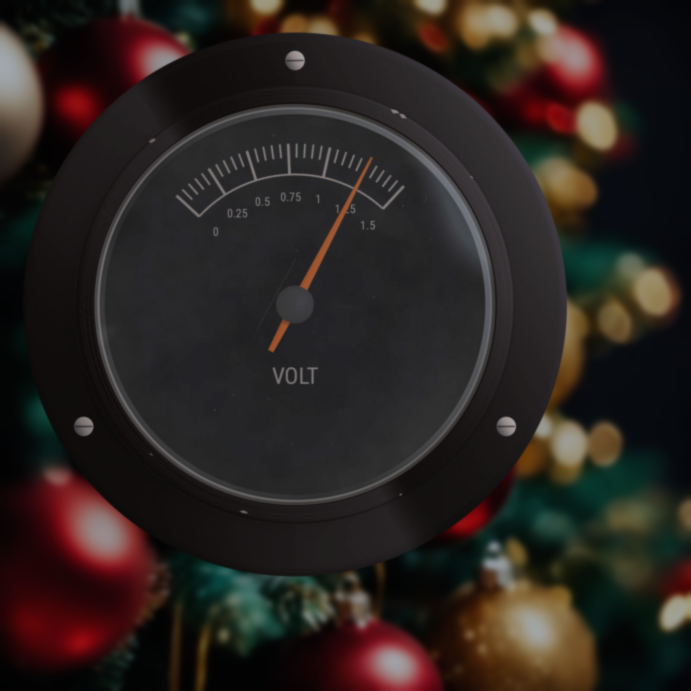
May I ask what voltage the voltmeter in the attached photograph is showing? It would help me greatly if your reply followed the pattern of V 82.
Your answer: V 1.25
